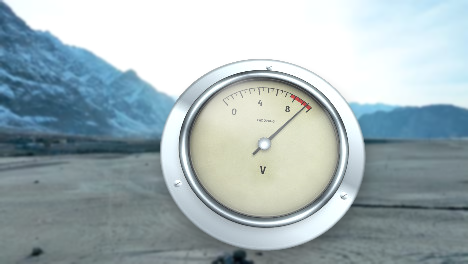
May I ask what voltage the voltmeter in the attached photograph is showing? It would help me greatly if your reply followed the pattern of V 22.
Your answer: V 9.5
